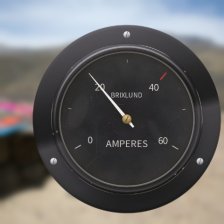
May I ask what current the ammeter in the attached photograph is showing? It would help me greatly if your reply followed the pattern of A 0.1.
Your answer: A 20
